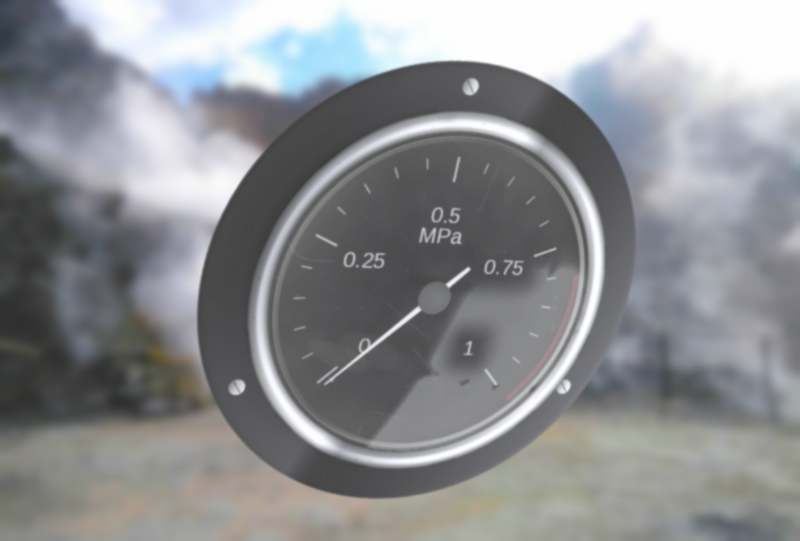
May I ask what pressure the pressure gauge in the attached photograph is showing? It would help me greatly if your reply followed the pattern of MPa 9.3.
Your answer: MPa 0
